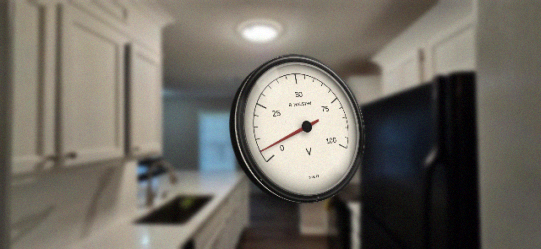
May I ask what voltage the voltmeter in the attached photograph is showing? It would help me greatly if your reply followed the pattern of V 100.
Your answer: V 5
